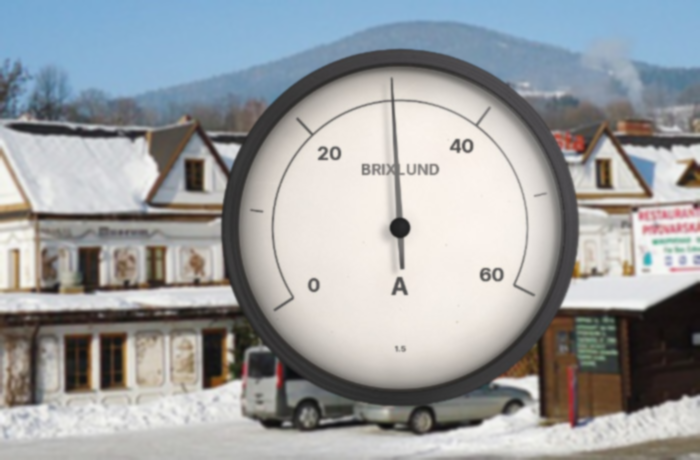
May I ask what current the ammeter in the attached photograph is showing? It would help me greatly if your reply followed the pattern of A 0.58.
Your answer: A 30
